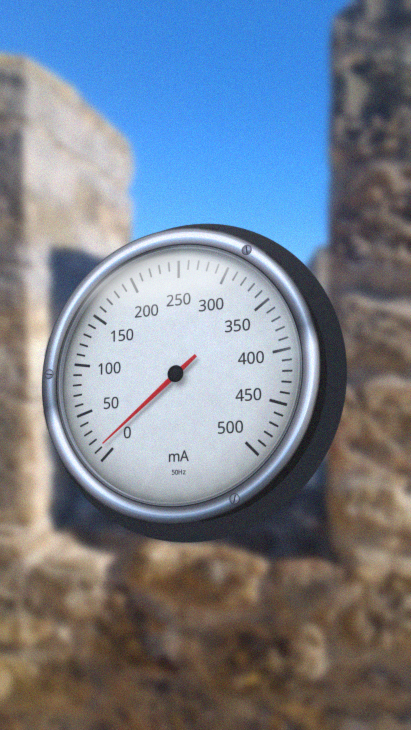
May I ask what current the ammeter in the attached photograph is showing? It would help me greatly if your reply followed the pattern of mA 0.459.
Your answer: mA 10
